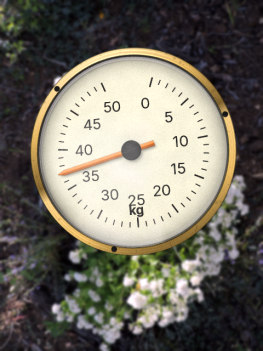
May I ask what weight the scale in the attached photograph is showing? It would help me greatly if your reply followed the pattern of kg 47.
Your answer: kg 37
